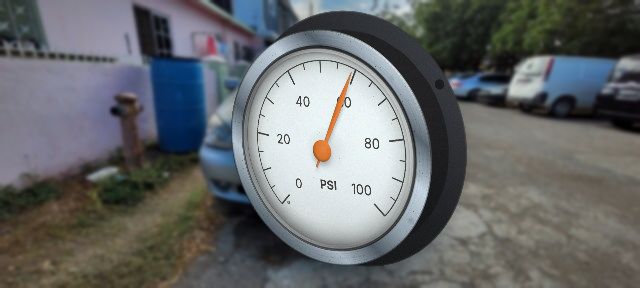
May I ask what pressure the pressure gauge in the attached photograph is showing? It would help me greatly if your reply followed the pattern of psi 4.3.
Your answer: psi 60
